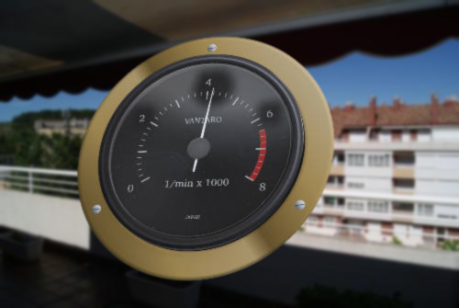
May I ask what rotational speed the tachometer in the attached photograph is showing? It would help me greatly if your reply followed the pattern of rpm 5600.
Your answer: rpm 4200
